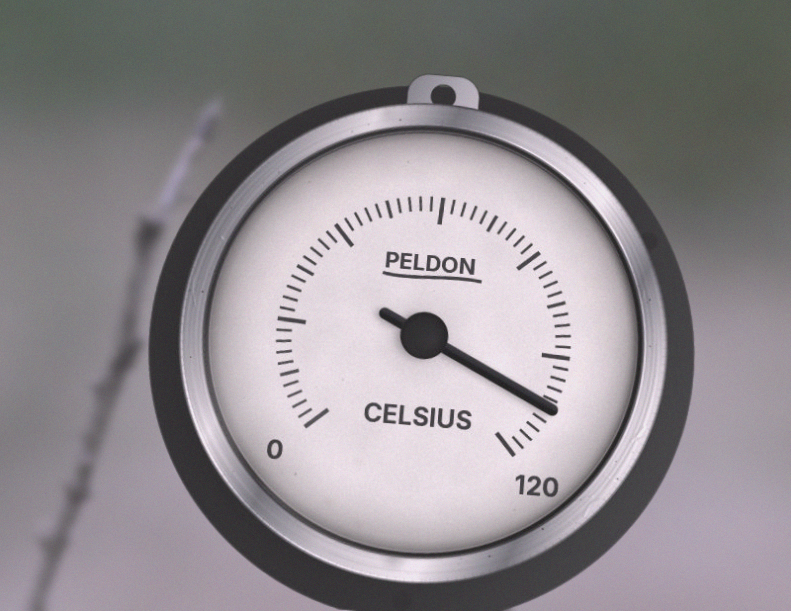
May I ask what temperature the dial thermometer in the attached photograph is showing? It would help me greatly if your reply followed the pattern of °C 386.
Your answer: °C 110
